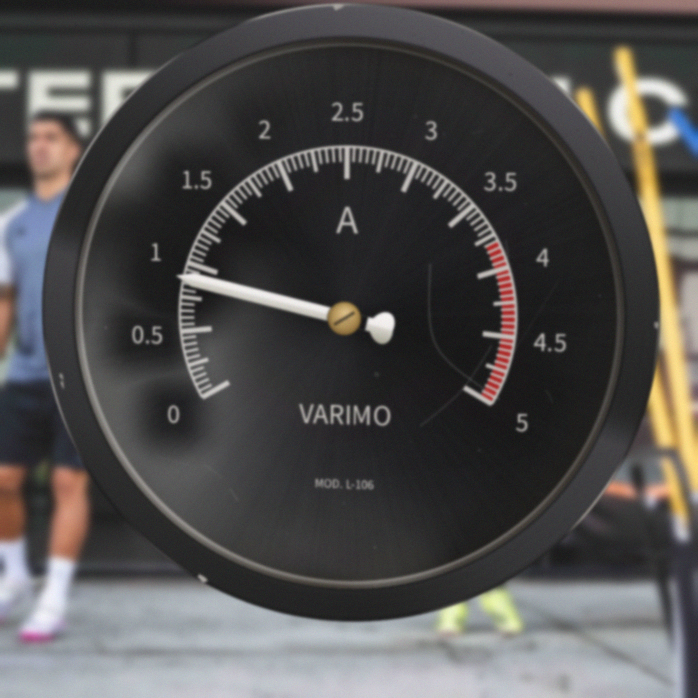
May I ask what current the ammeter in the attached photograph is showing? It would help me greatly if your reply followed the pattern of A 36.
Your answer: A 0.9
